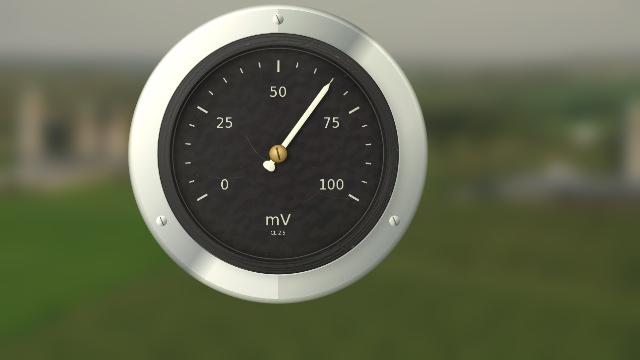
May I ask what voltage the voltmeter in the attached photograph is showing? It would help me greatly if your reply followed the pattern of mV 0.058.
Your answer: mV 65
